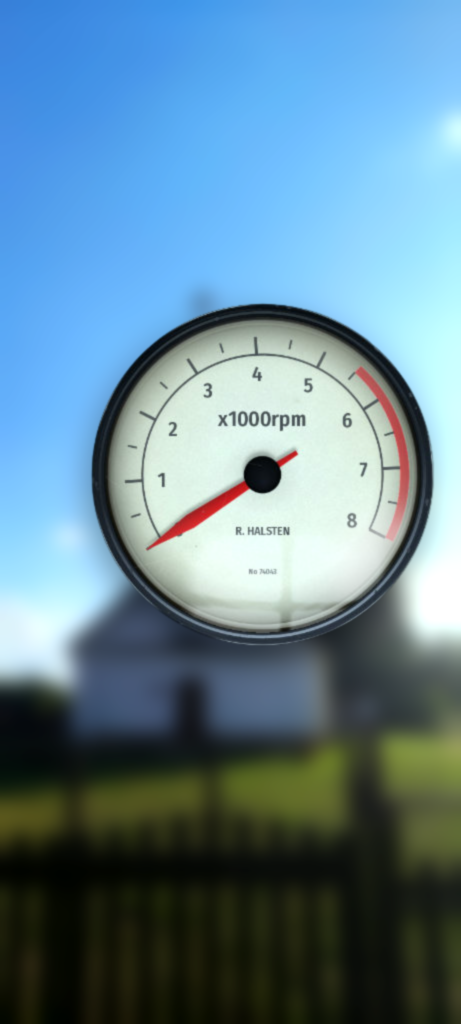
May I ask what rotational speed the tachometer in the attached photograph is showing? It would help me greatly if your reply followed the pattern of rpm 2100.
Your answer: rpm 0
